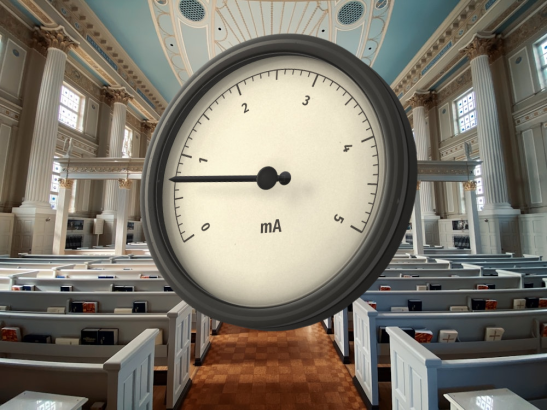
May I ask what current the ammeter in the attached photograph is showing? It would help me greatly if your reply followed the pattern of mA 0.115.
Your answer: mA 0.7
